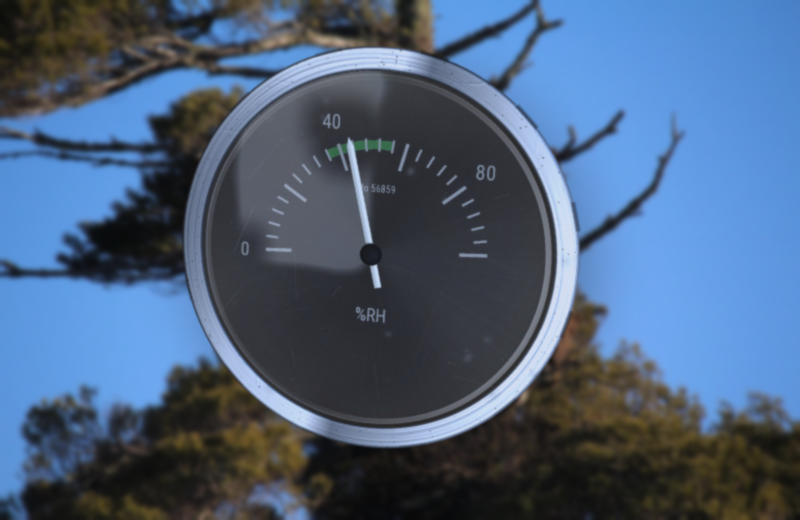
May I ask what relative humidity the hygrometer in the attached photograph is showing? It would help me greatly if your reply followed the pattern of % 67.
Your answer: % 44
